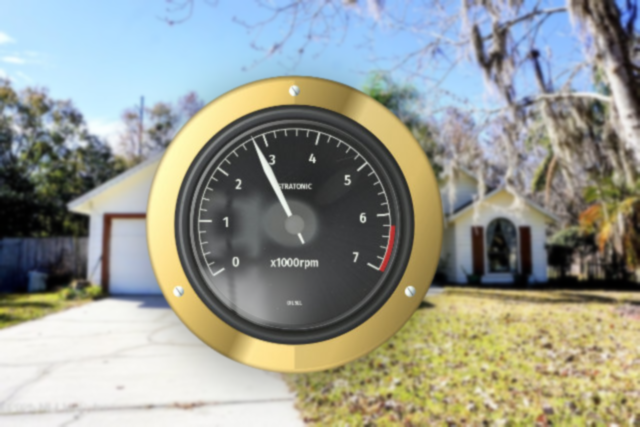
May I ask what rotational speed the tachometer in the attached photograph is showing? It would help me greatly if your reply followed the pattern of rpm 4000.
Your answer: rpm 2800
